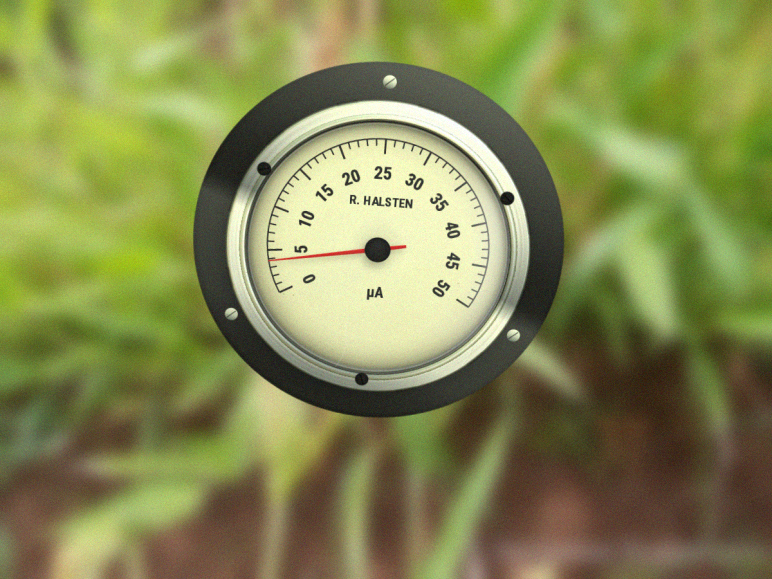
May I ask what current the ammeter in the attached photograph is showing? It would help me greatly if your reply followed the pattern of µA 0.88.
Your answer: µA 4
